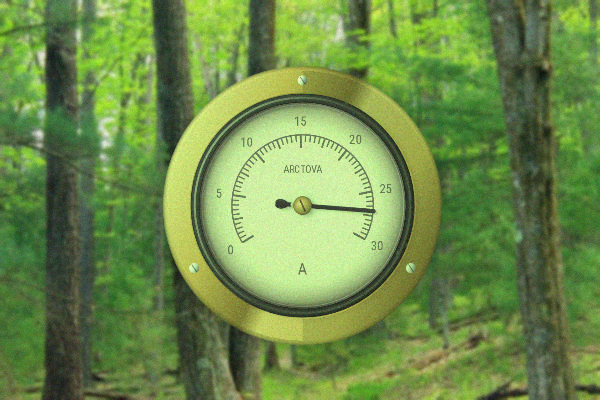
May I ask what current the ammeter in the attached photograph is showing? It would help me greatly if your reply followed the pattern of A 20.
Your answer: A 27
